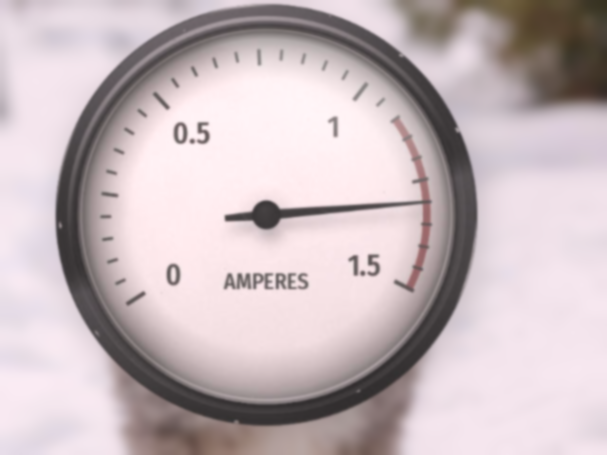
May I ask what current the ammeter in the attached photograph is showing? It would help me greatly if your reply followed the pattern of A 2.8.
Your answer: A 1.3
